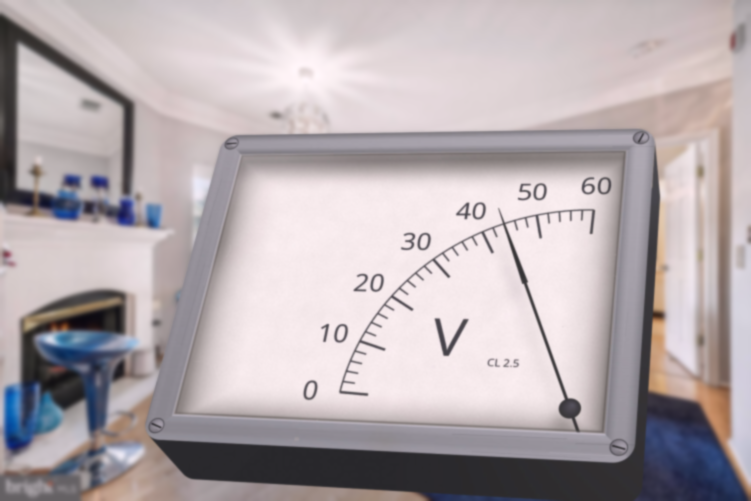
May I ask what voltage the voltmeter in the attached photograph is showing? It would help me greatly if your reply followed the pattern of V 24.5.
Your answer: V 44
